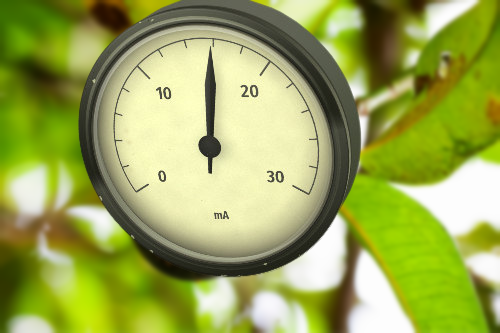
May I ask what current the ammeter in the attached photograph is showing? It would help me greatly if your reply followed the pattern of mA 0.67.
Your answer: mA 16
